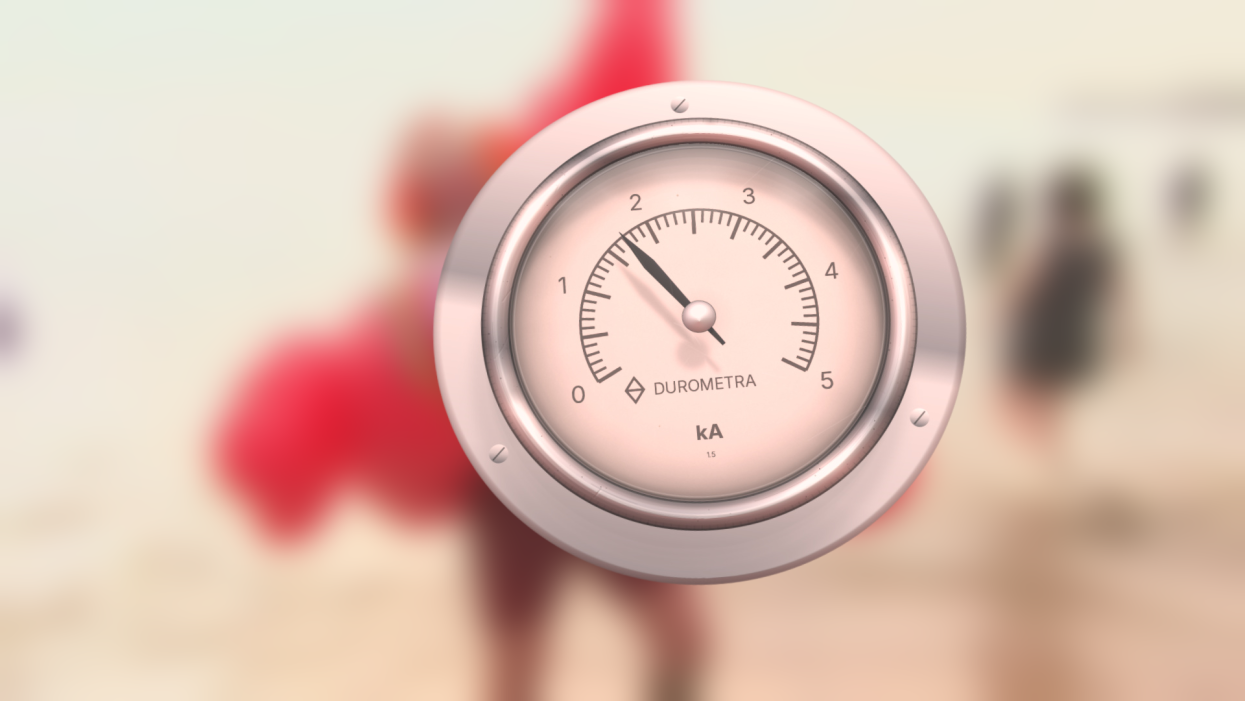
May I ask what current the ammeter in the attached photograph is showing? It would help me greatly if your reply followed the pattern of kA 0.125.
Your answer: kA 1.7
